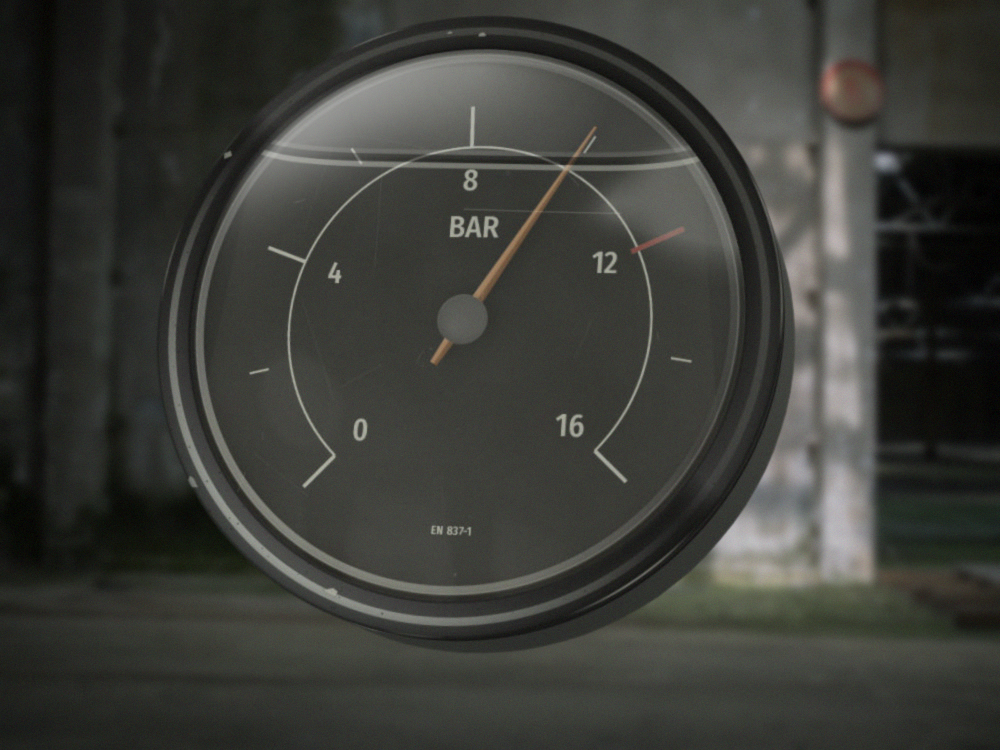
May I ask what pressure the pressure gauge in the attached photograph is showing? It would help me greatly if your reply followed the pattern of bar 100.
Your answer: bar 10
